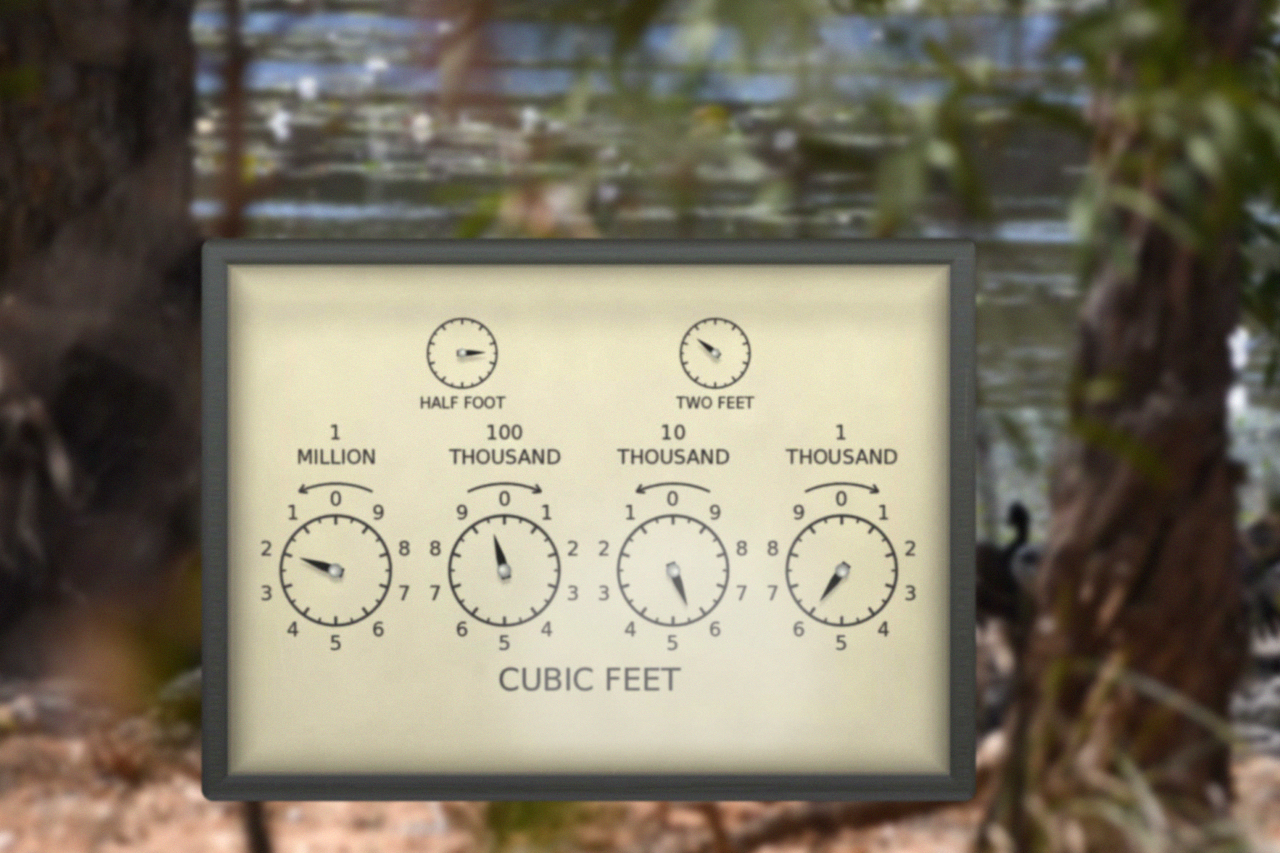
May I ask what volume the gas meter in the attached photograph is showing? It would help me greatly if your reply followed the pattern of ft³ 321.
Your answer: ft³ 195600
